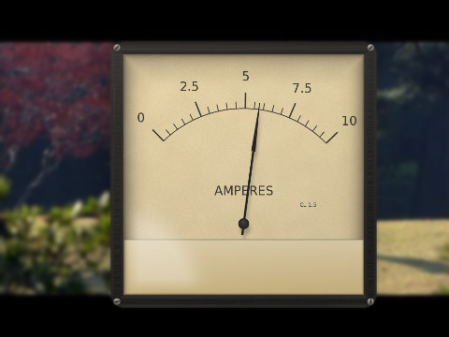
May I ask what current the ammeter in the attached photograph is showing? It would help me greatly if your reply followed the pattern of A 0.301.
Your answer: A 5.75
